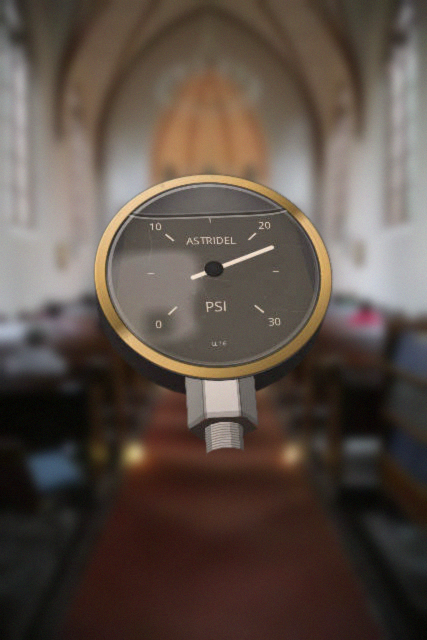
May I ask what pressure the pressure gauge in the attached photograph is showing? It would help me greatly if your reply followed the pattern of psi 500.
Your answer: psi 22.5
